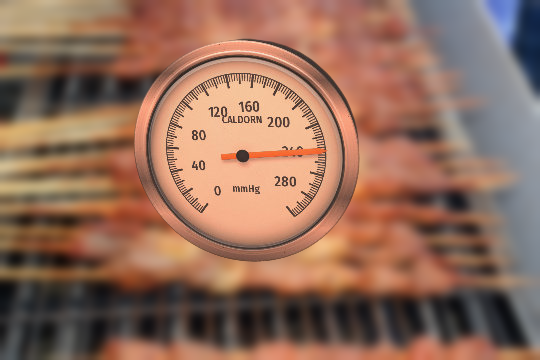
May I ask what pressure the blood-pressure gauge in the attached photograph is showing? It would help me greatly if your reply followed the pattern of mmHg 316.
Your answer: mmHg 240
